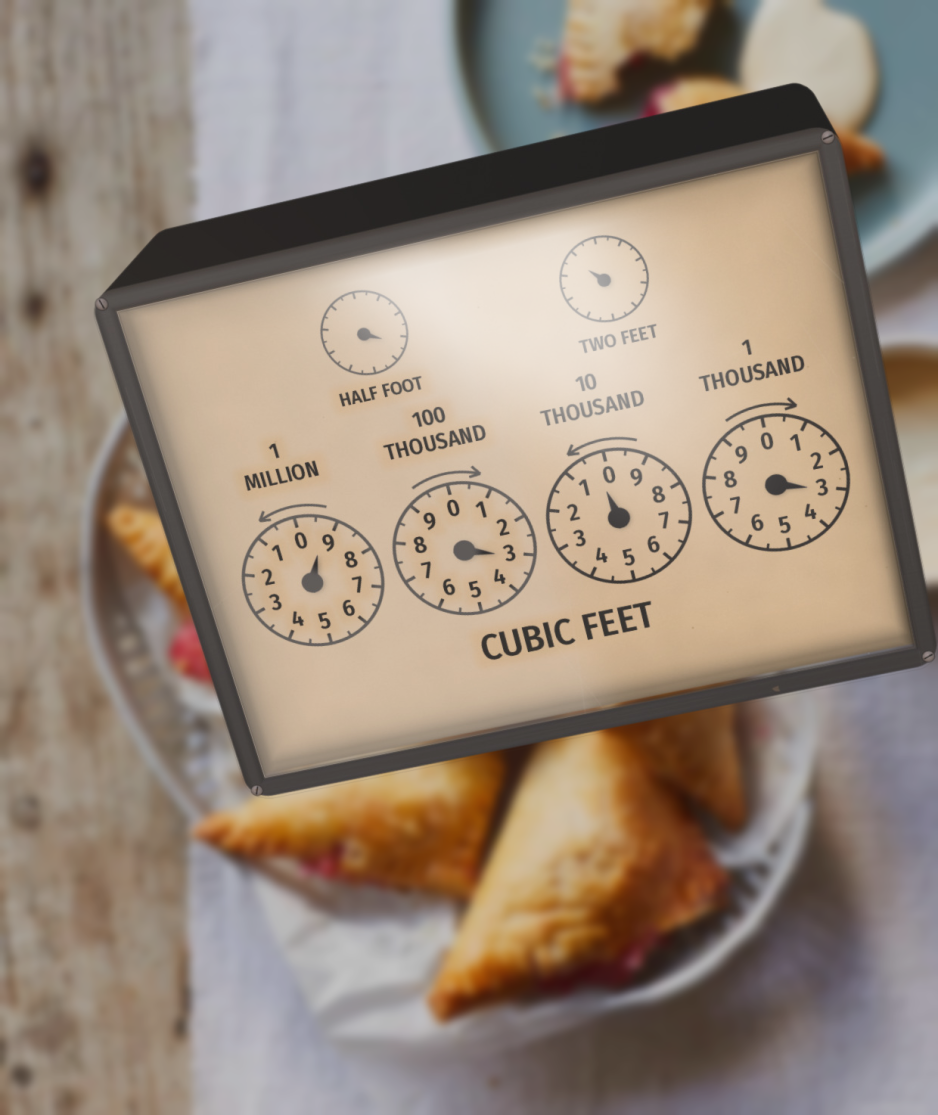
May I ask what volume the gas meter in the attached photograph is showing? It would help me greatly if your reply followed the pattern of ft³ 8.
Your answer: ft³ 930300
